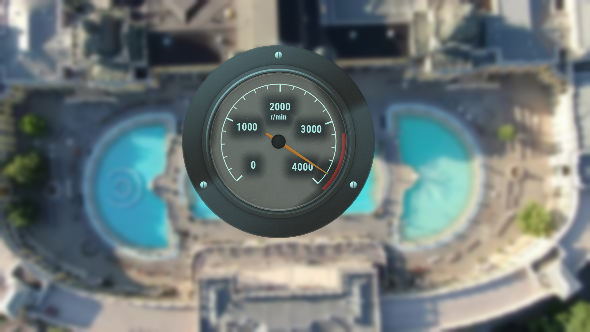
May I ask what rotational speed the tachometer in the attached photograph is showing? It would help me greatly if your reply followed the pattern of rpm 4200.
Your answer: rpm 3800
